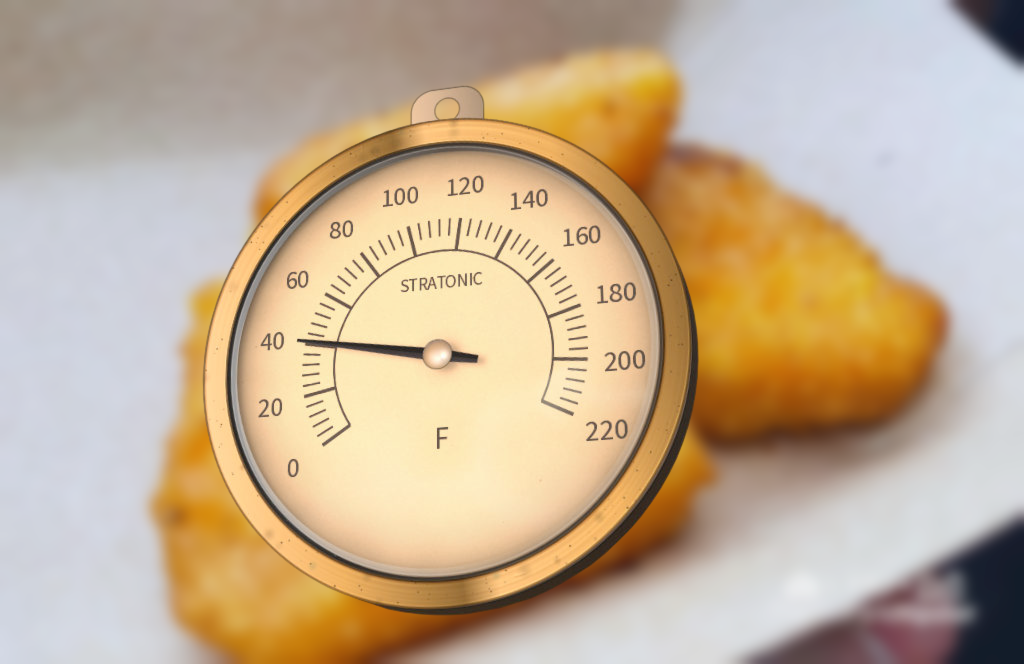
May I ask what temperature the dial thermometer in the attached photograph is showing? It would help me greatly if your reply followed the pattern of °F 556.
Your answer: °F 40
